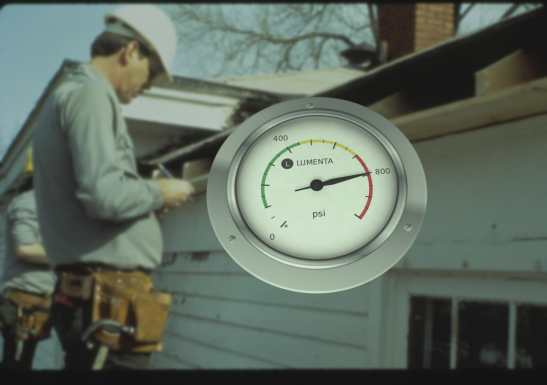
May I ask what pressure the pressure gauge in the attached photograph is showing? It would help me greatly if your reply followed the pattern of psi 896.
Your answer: psi 800
